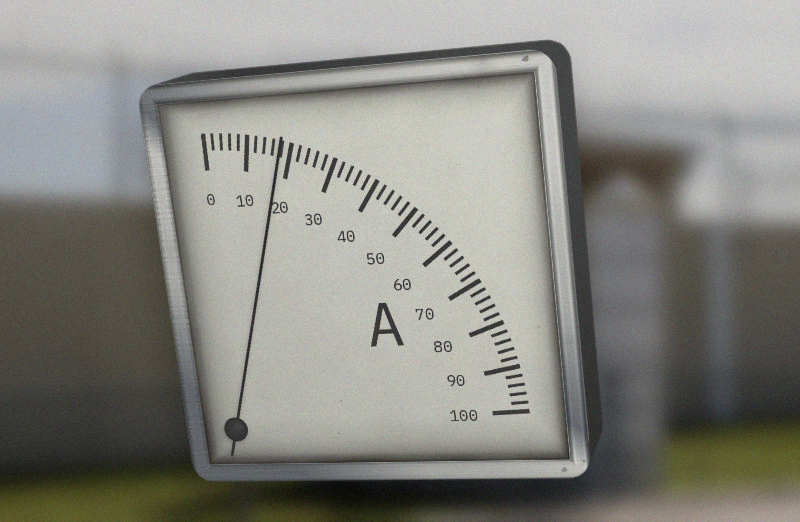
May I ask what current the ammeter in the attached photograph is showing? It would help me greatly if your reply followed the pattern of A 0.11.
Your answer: A 18
